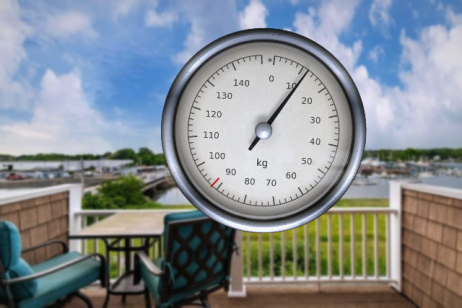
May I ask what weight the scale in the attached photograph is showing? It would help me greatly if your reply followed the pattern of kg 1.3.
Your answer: kg 12
